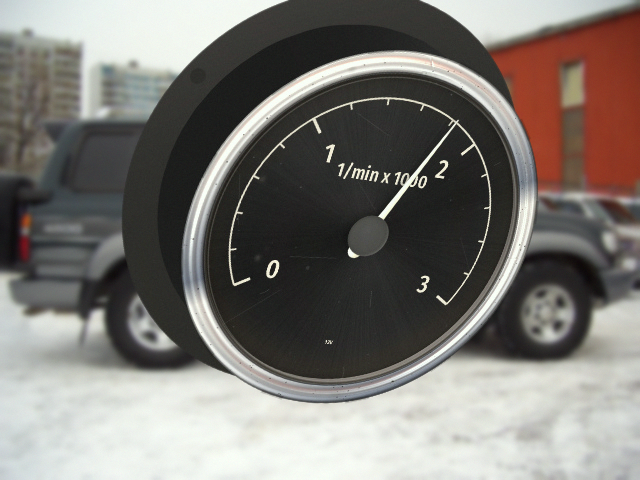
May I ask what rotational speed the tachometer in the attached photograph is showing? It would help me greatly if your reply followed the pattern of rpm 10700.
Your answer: rpm 1800
